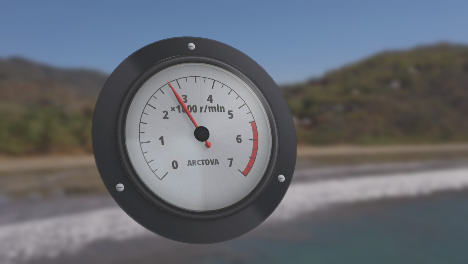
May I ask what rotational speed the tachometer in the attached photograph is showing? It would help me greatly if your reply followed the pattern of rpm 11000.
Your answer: rpm 2750
